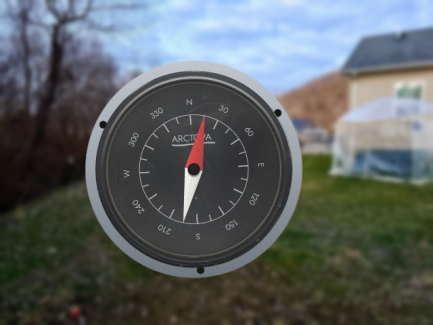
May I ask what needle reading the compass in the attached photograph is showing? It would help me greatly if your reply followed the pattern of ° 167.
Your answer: ° 15
